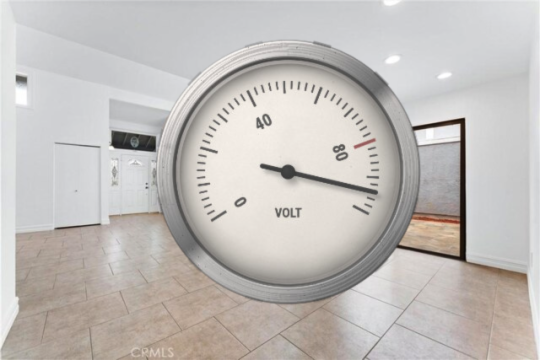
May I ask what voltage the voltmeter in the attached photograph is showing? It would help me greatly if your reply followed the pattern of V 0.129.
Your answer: V 94
